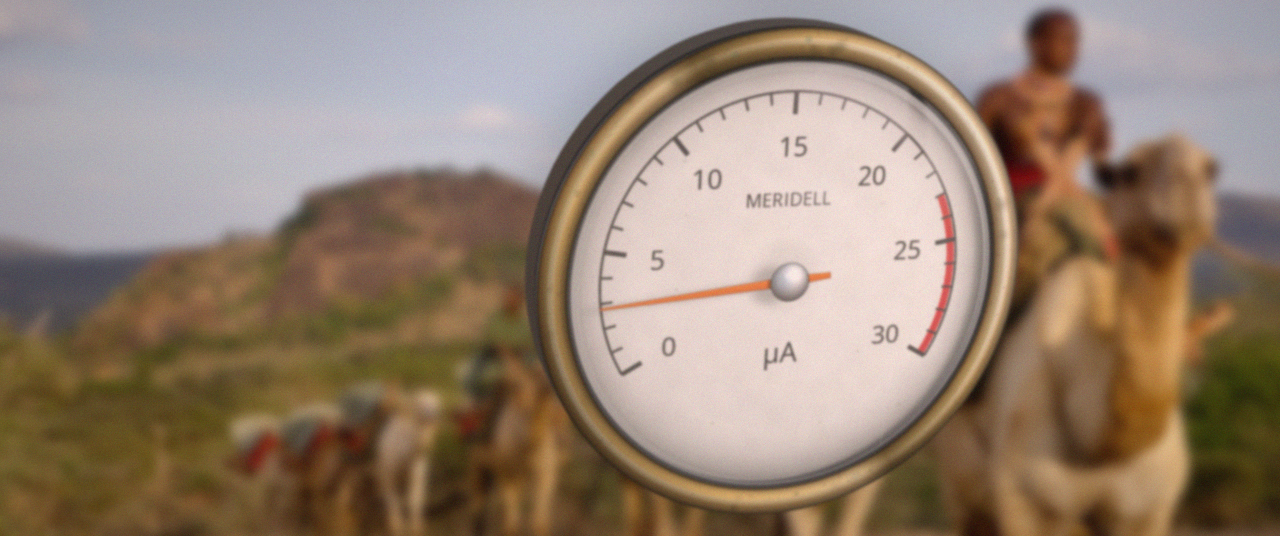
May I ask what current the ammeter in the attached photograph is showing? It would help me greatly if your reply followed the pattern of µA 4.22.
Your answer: µA 3
